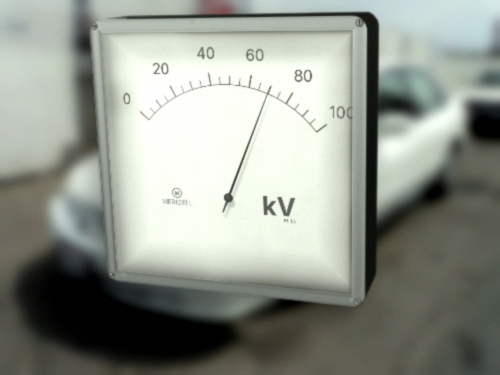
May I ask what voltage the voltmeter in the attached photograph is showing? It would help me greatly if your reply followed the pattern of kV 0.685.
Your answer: kV 70
